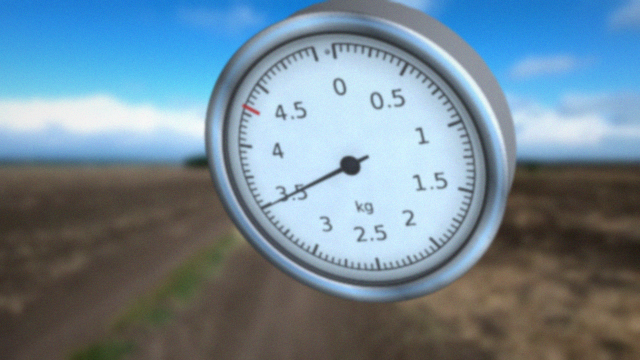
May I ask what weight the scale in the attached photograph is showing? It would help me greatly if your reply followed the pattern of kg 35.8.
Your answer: kg 3.5
